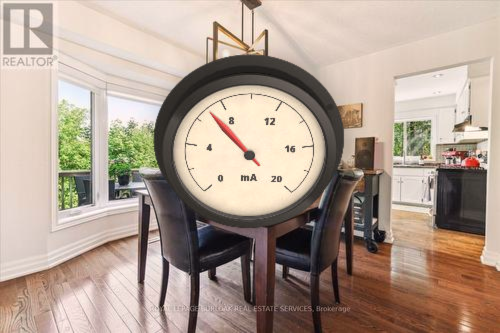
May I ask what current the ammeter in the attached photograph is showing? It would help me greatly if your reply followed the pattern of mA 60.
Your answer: mA 7
